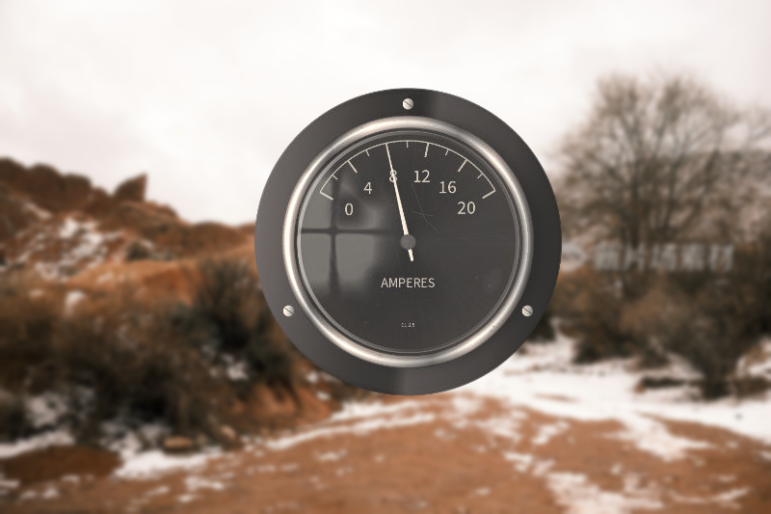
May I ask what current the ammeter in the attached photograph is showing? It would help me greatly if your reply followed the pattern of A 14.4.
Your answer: A 8
